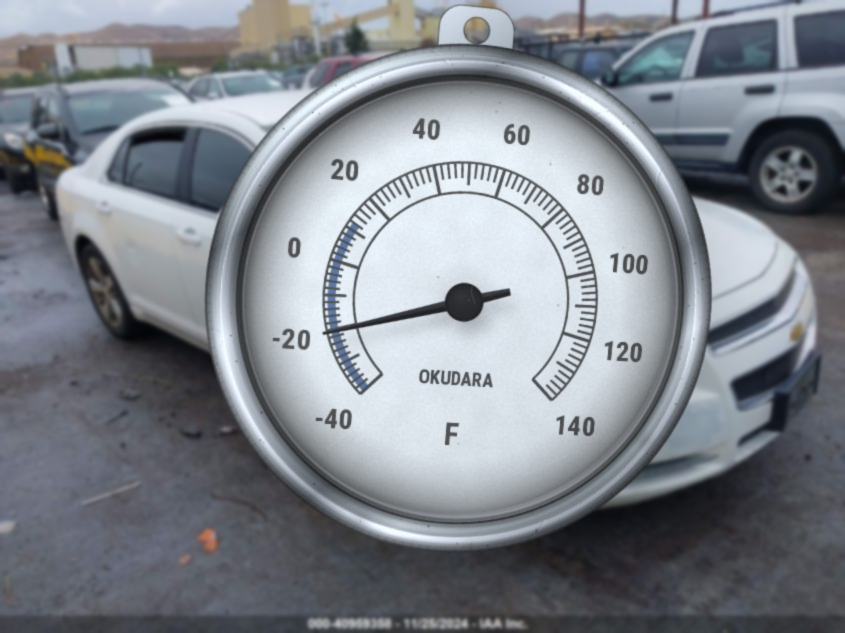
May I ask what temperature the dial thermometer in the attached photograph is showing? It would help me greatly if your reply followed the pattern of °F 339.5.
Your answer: °F -20
